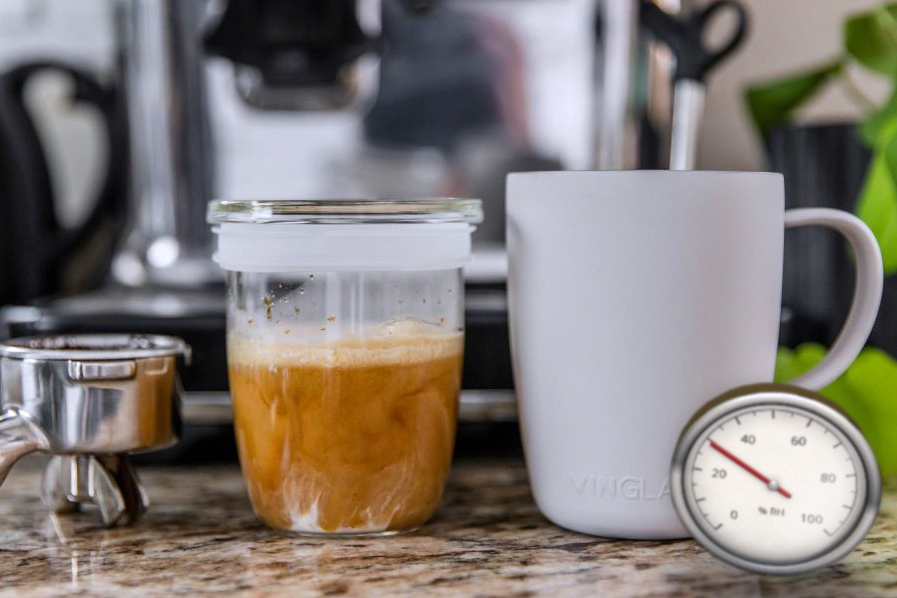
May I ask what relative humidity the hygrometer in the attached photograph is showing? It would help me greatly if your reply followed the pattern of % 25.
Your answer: % 30
